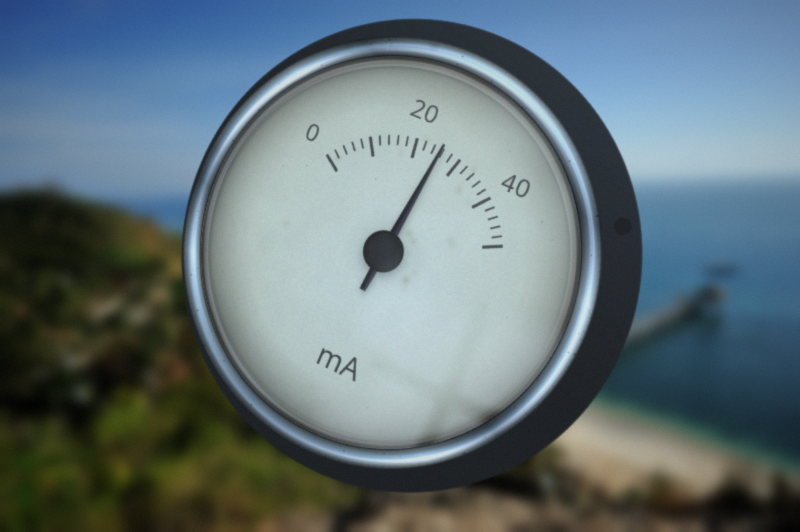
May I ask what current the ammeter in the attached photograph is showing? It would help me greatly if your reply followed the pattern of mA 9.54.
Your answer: mA 26
